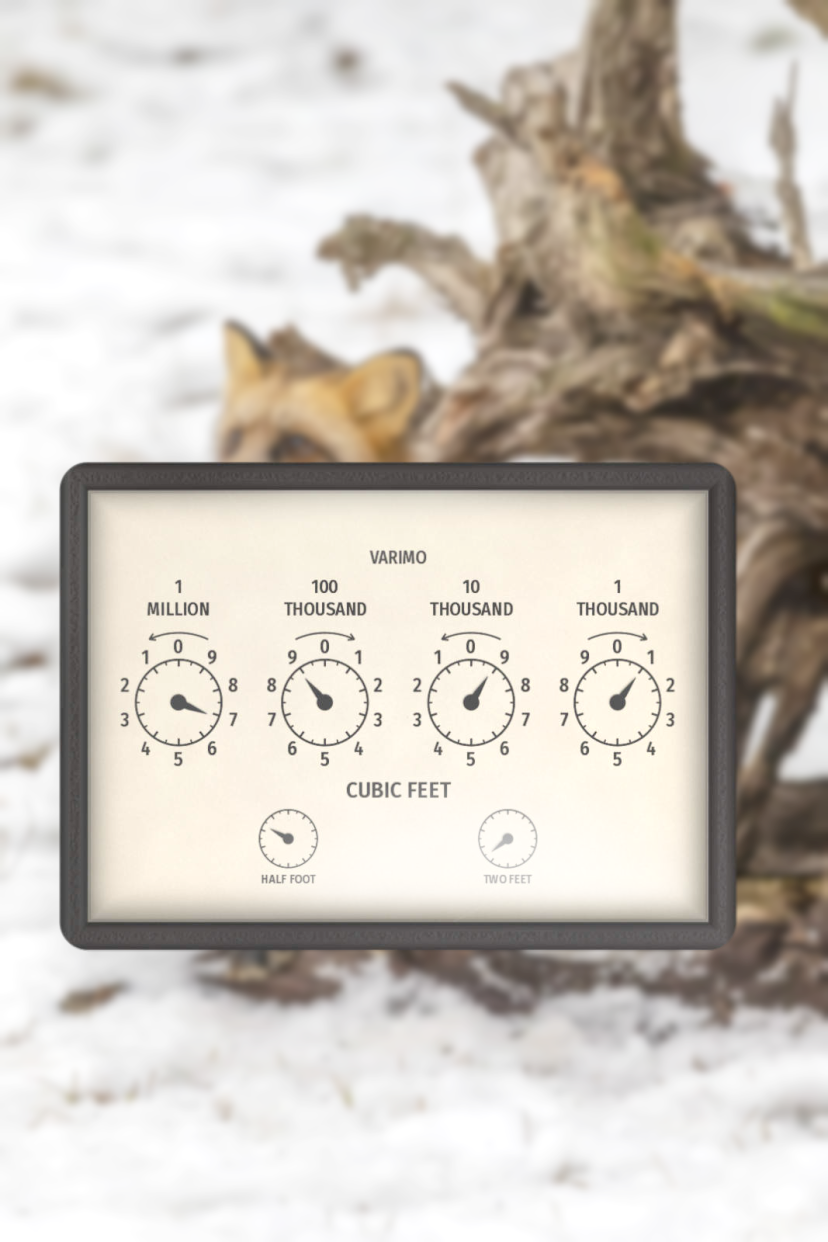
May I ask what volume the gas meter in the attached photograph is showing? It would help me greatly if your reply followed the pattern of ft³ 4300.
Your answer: ft³ 689100
